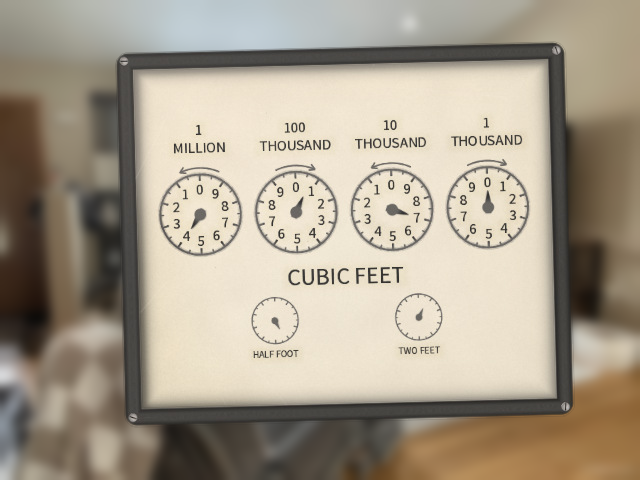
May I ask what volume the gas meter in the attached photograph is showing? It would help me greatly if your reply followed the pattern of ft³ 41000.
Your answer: ft³ 407000
